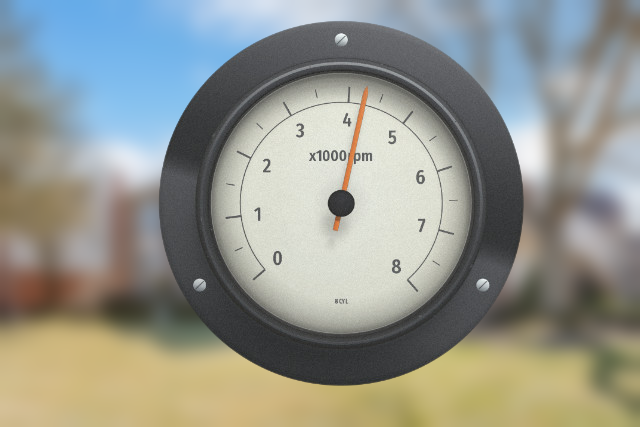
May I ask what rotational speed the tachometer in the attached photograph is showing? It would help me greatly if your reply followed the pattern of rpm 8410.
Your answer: rpm 4250
